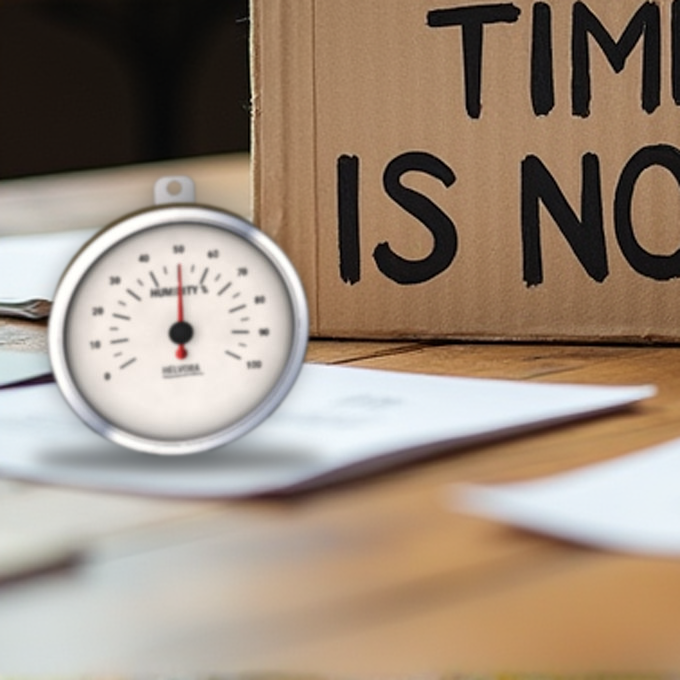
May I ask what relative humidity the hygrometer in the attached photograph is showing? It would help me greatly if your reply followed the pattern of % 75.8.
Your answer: % 50
